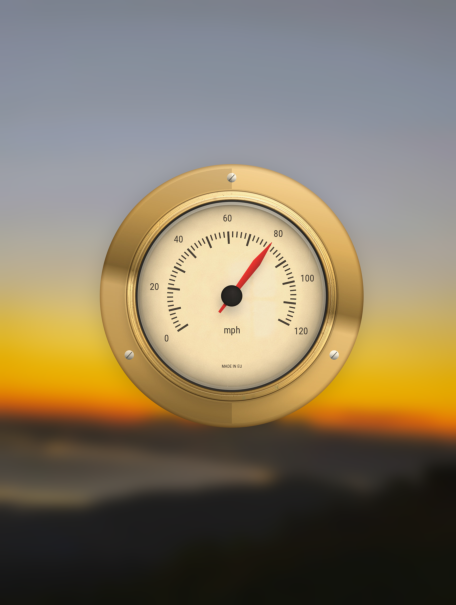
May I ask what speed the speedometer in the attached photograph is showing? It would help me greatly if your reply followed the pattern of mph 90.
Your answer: mph 80
